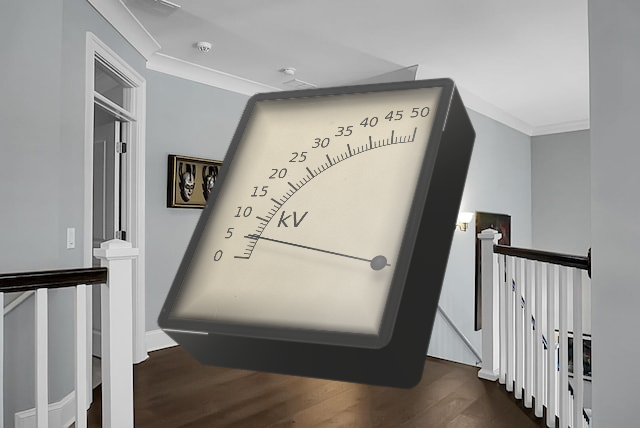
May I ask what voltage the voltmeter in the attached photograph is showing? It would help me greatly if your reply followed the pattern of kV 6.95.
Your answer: kV 5
